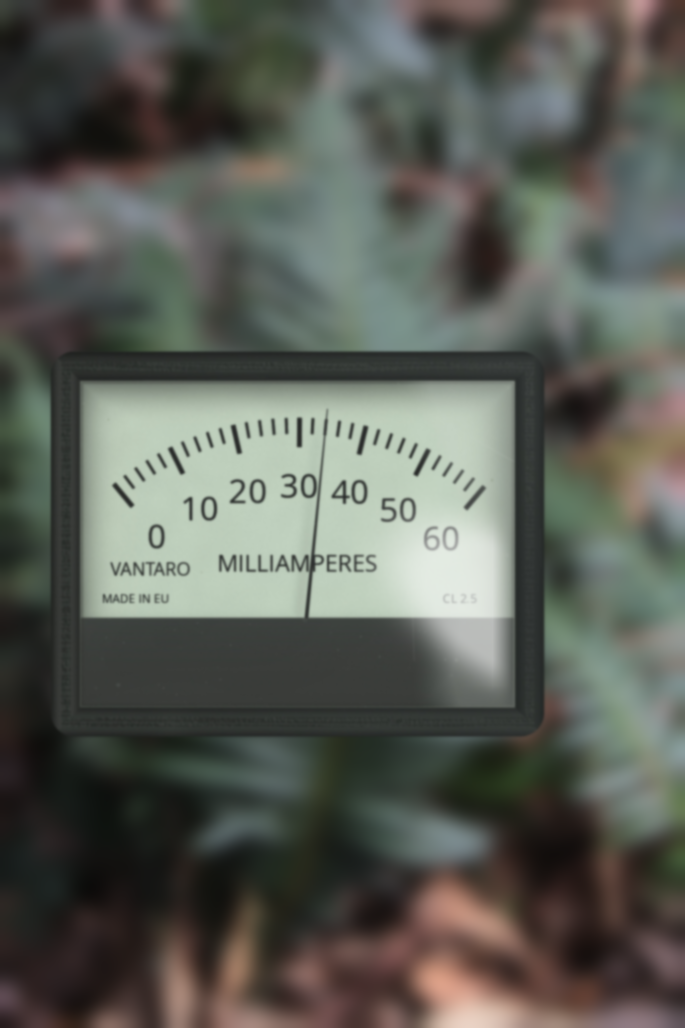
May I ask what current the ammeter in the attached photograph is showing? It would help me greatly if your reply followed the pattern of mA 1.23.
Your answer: mA 34
